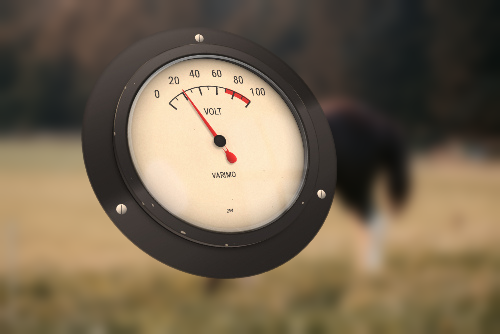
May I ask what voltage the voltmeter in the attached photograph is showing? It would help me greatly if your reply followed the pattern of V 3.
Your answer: V 20
